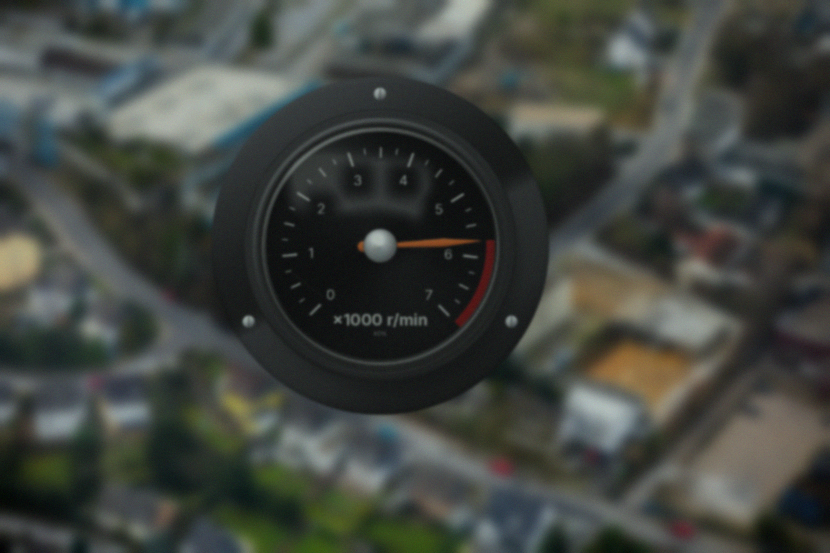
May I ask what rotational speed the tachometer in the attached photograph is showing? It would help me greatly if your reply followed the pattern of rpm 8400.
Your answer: rpm 5750
